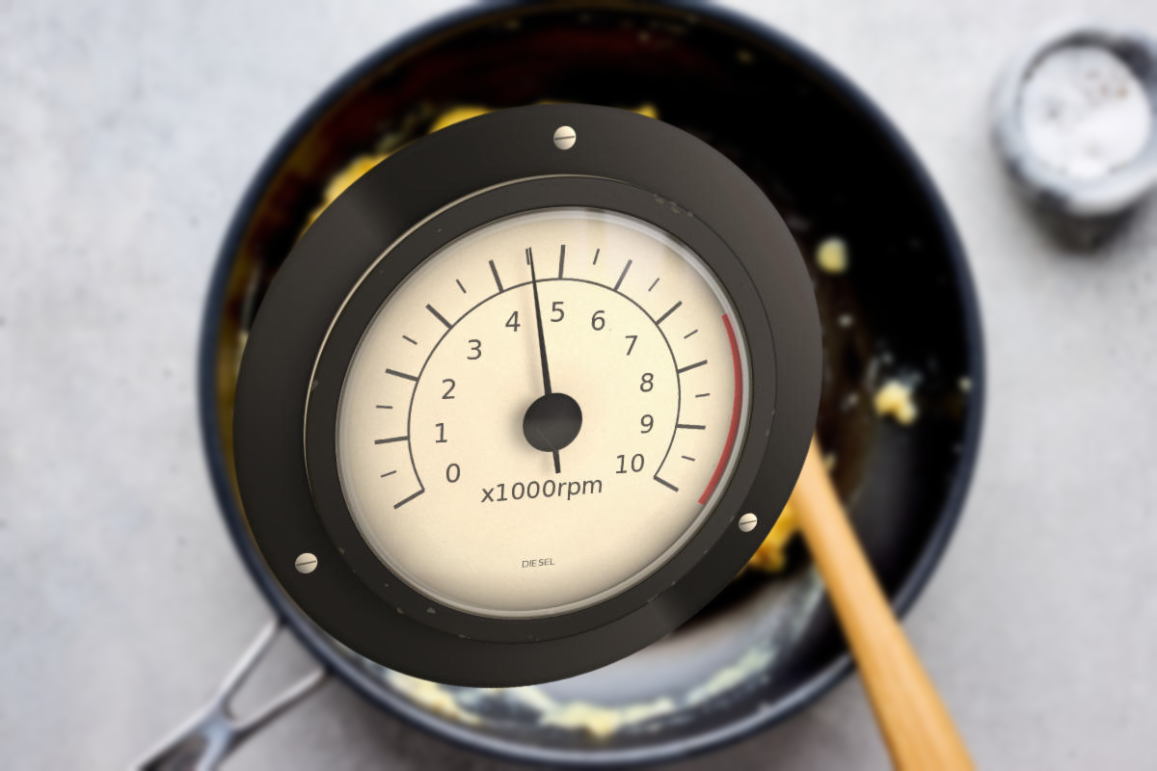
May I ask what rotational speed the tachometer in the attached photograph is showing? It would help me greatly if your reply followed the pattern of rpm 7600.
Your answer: rpm 4500
